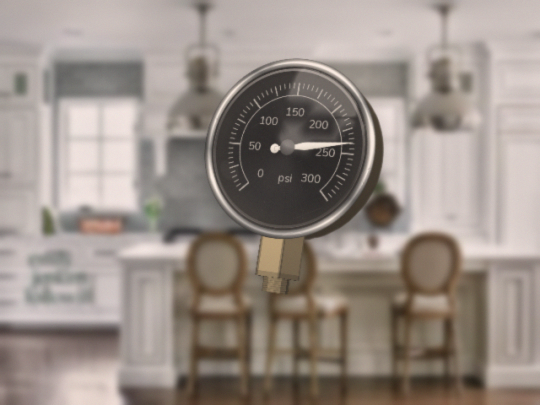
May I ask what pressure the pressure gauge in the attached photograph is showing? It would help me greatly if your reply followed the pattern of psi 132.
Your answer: psi 240
